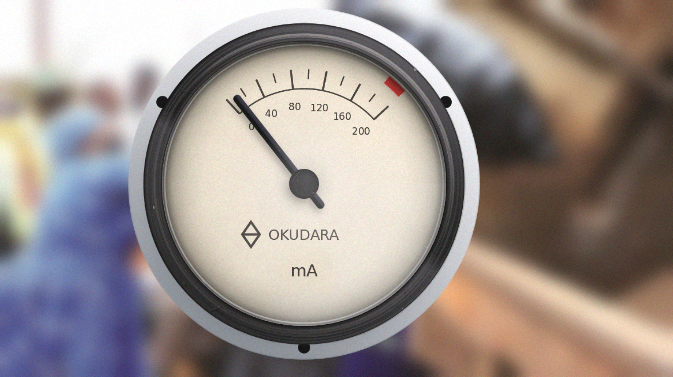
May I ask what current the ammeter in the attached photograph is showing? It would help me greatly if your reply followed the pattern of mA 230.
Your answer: mA 10
